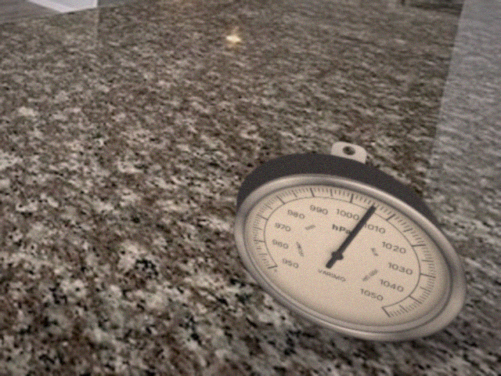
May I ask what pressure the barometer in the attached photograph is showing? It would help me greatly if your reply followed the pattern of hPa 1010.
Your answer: hPa 1005
